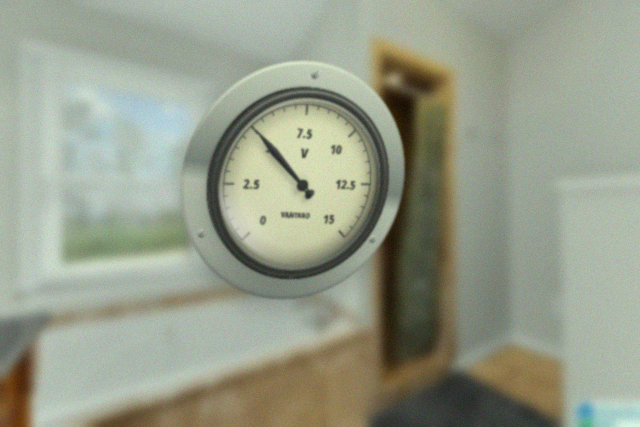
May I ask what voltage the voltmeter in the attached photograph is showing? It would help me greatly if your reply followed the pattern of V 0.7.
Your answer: V 5
